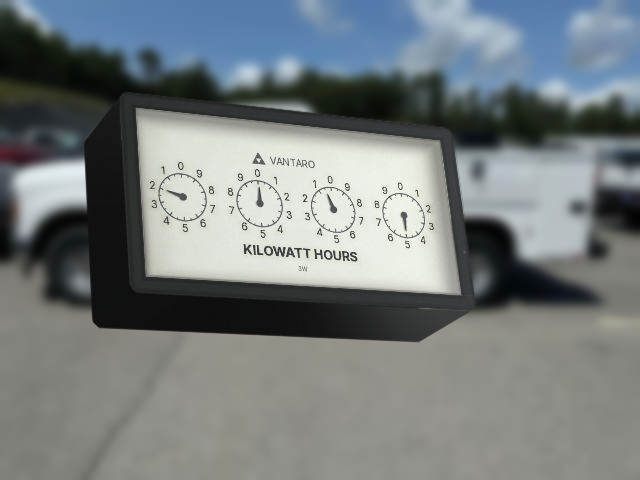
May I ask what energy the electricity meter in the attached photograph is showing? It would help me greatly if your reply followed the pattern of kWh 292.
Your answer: kWh 2005
